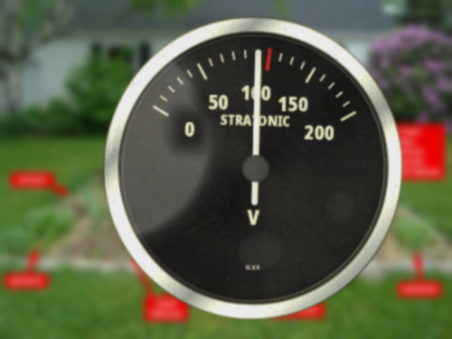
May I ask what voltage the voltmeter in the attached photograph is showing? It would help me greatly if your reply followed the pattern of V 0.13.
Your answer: V 100
